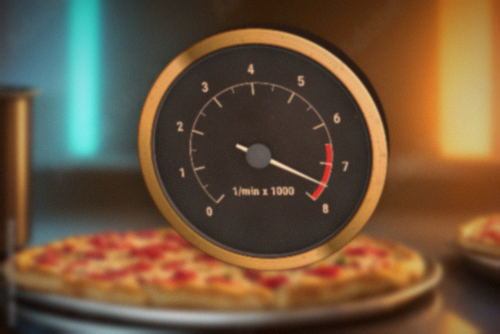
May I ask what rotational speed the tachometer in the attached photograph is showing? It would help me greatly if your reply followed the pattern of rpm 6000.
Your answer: rpm 7500
